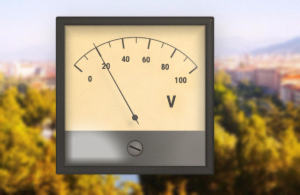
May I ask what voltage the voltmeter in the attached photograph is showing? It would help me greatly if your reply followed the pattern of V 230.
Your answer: V 20
